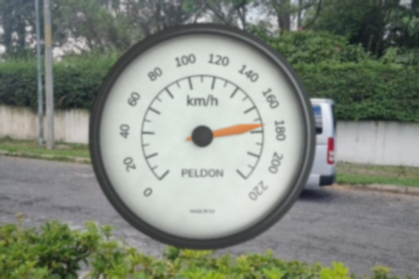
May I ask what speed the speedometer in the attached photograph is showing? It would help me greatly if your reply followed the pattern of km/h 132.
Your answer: km/h 175
